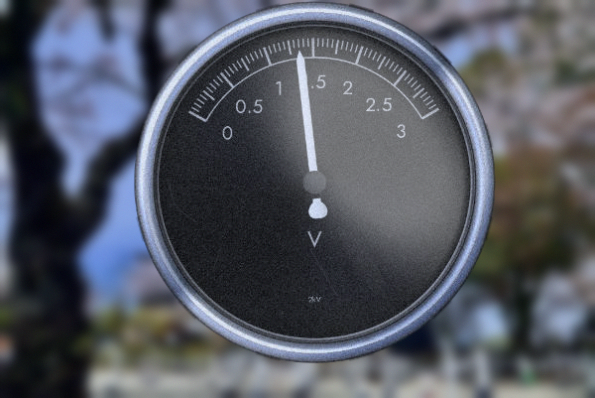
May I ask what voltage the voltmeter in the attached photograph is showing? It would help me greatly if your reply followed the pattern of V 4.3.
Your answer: V 1.35
